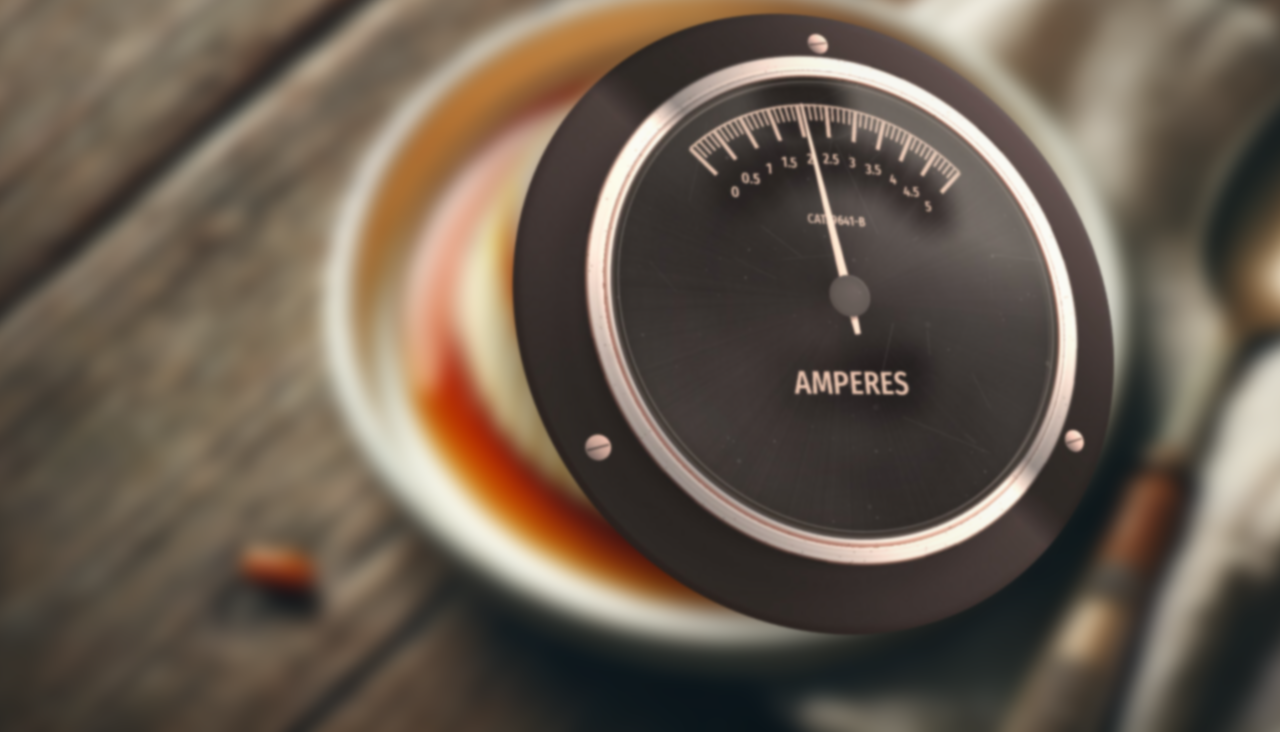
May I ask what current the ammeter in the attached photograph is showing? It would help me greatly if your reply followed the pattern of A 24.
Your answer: A 2
